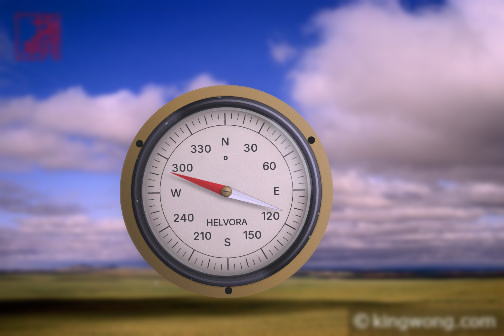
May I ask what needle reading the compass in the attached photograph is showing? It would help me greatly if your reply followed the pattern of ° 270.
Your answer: ° 290
